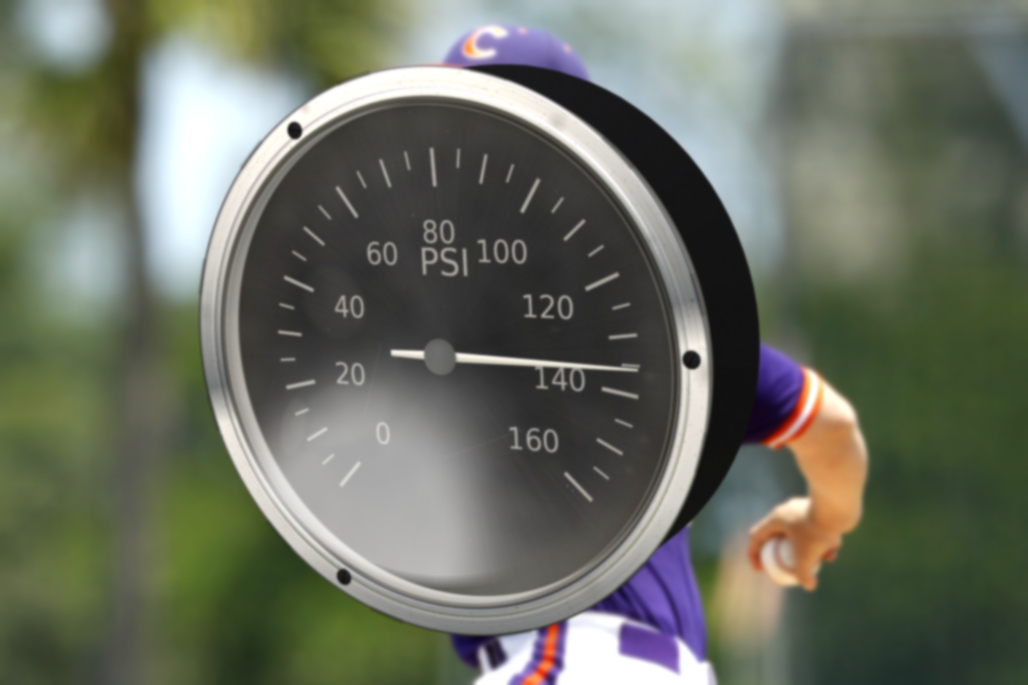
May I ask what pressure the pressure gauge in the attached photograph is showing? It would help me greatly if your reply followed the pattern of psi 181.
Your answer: psi 135
